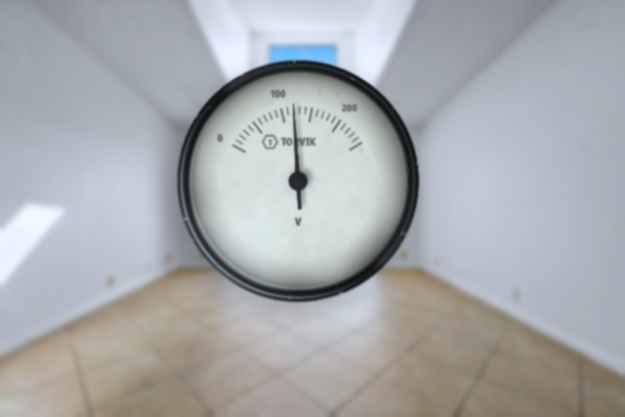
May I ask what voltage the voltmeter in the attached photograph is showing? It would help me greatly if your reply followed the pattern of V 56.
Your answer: V 120
